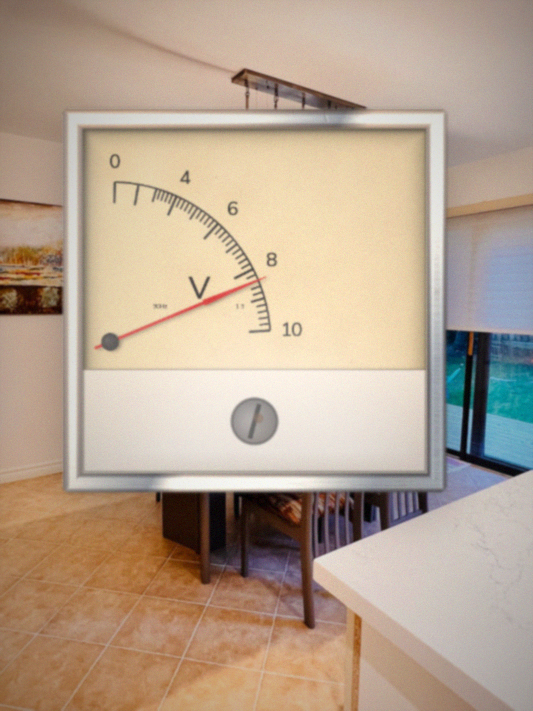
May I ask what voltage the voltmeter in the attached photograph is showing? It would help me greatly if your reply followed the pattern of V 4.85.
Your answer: V 8.4
